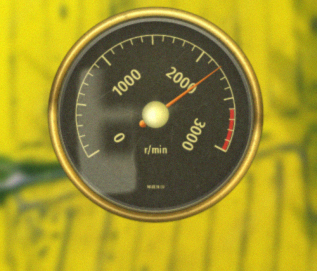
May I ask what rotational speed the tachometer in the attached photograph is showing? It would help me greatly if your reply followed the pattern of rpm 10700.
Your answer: rpm 2200
